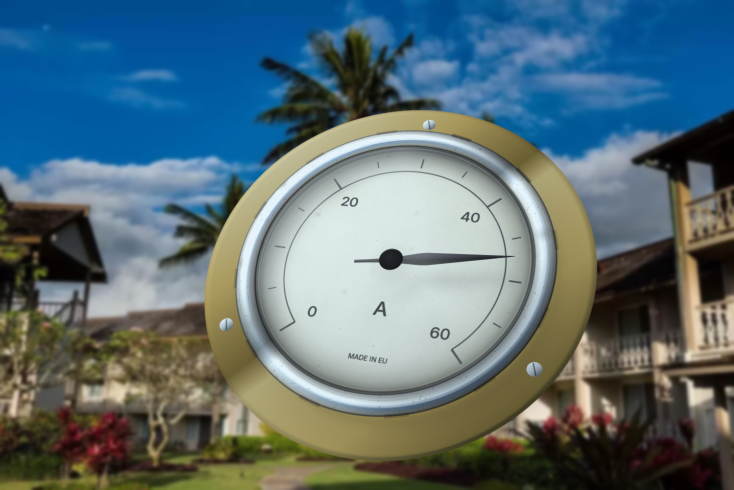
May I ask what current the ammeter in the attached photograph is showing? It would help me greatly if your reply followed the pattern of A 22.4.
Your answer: A 47.5
